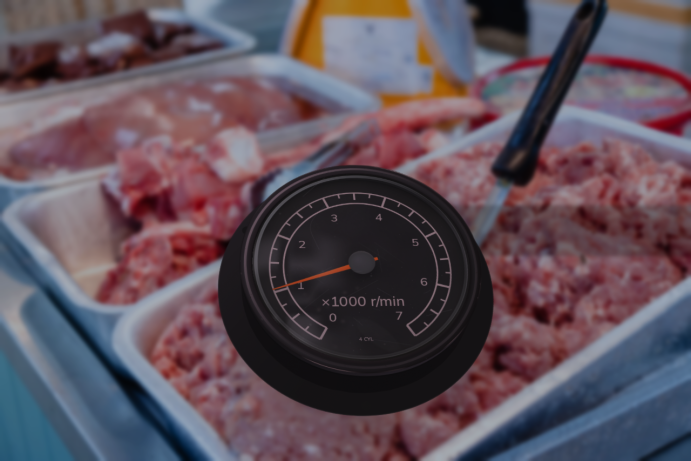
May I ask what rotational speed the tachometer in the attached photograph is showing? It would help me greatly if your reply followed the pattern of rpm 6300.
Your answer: rpm 1000
